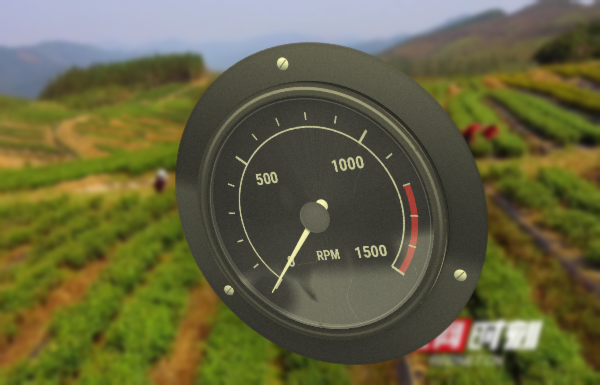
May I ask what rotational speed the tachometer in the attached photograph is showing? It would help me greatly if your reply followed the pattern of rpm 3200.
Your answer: rpm 0
